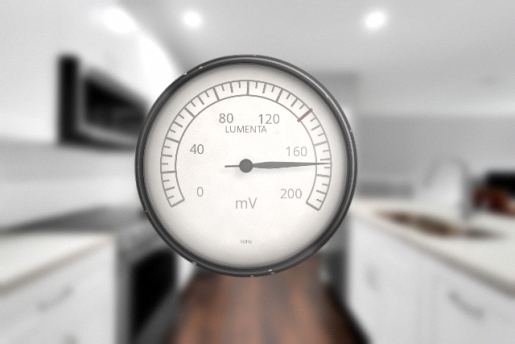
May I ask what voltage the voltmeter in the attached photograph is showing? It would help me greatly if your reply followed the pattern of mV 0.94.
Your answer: mV 172.5
